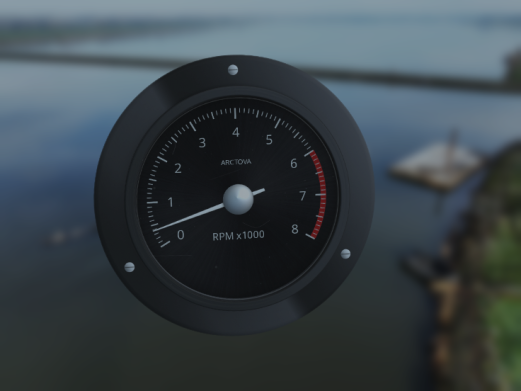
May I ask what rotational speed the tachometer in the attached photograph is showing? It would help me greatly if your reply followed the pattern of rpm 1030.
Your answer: rpm 400
